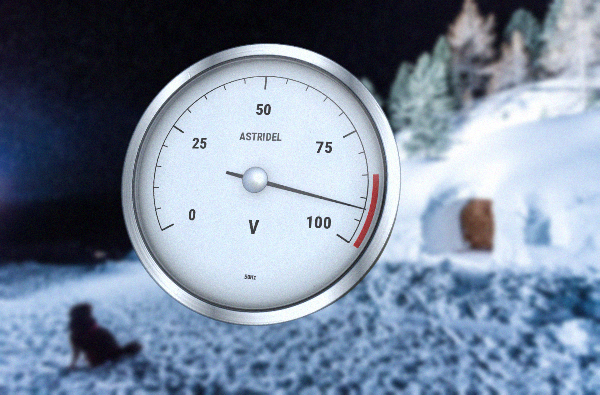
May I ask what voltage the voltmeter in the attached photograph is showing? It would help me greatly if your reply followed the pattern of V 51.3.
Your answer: V 92.5
